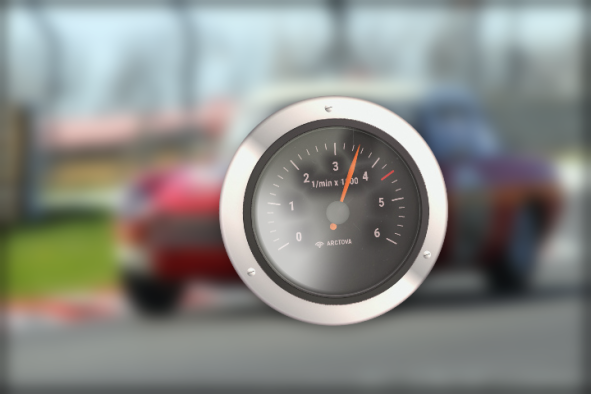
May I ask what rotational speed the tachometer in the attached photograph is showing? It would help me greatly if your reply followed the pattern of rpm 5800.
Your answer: rpm 3500
